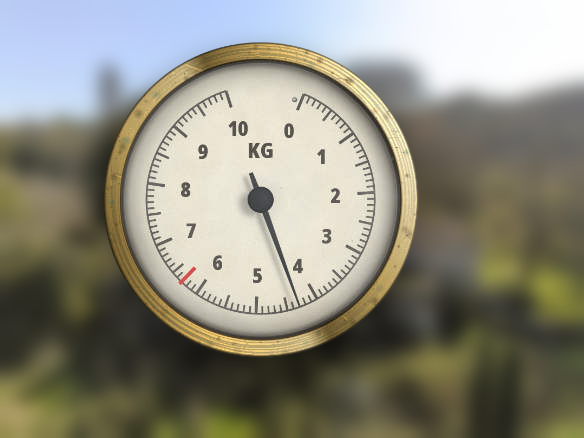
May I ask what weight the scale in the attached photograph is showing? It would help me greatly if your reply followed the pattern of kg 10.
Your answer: kg 4.3
